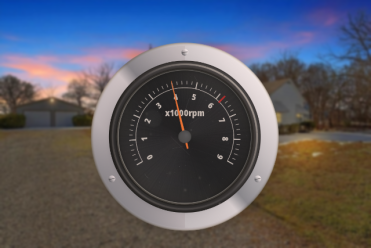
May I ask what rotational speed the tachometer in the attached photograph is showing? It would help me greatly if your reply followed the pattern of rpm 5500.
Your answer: rpm 4000
